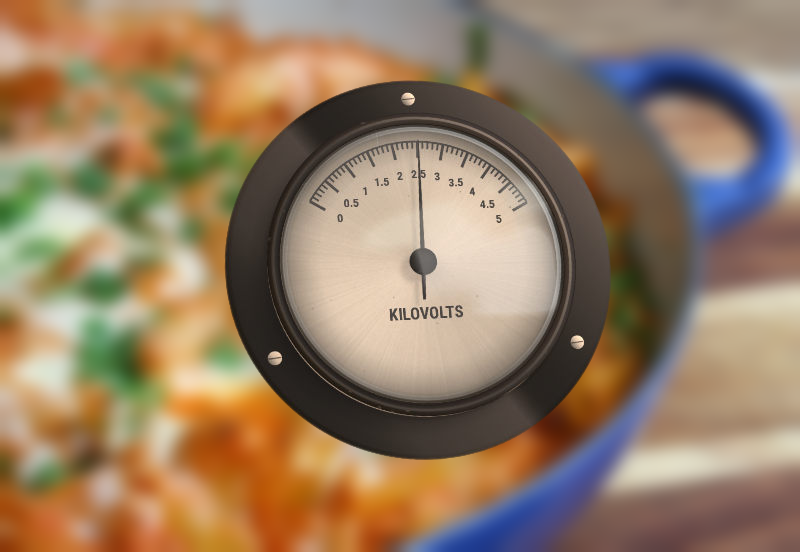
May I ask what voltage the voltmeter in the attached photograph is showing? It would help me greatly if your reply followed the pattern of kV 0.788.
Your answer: kV 2.5
